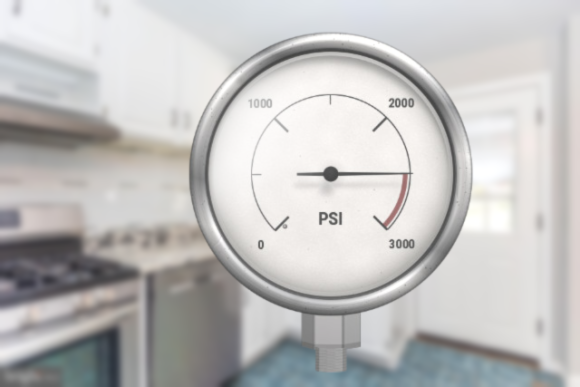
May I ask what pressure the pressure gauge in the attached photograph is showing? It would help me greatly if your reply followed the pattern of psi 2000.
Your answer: psi 2500
